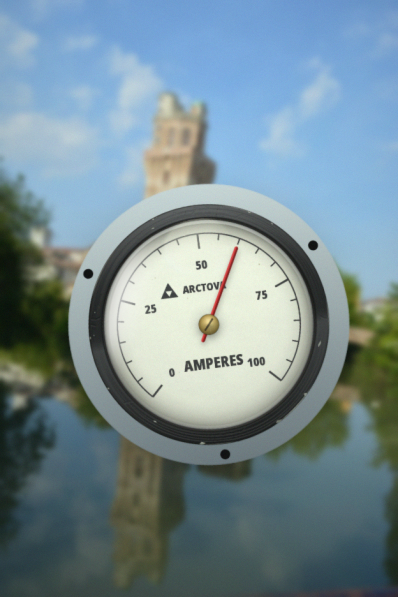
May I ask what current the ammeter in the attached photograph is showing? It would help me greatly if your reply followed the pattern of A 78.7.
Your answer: A 60
